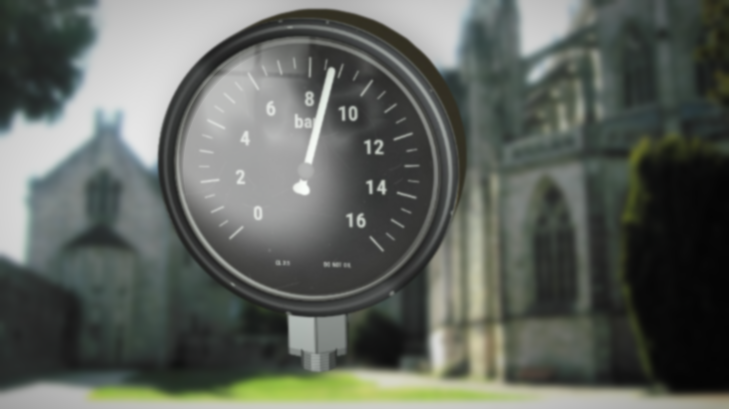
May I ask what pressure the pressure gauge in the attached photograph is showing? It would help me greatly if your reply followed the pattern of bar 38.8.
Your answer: bar 8.75
